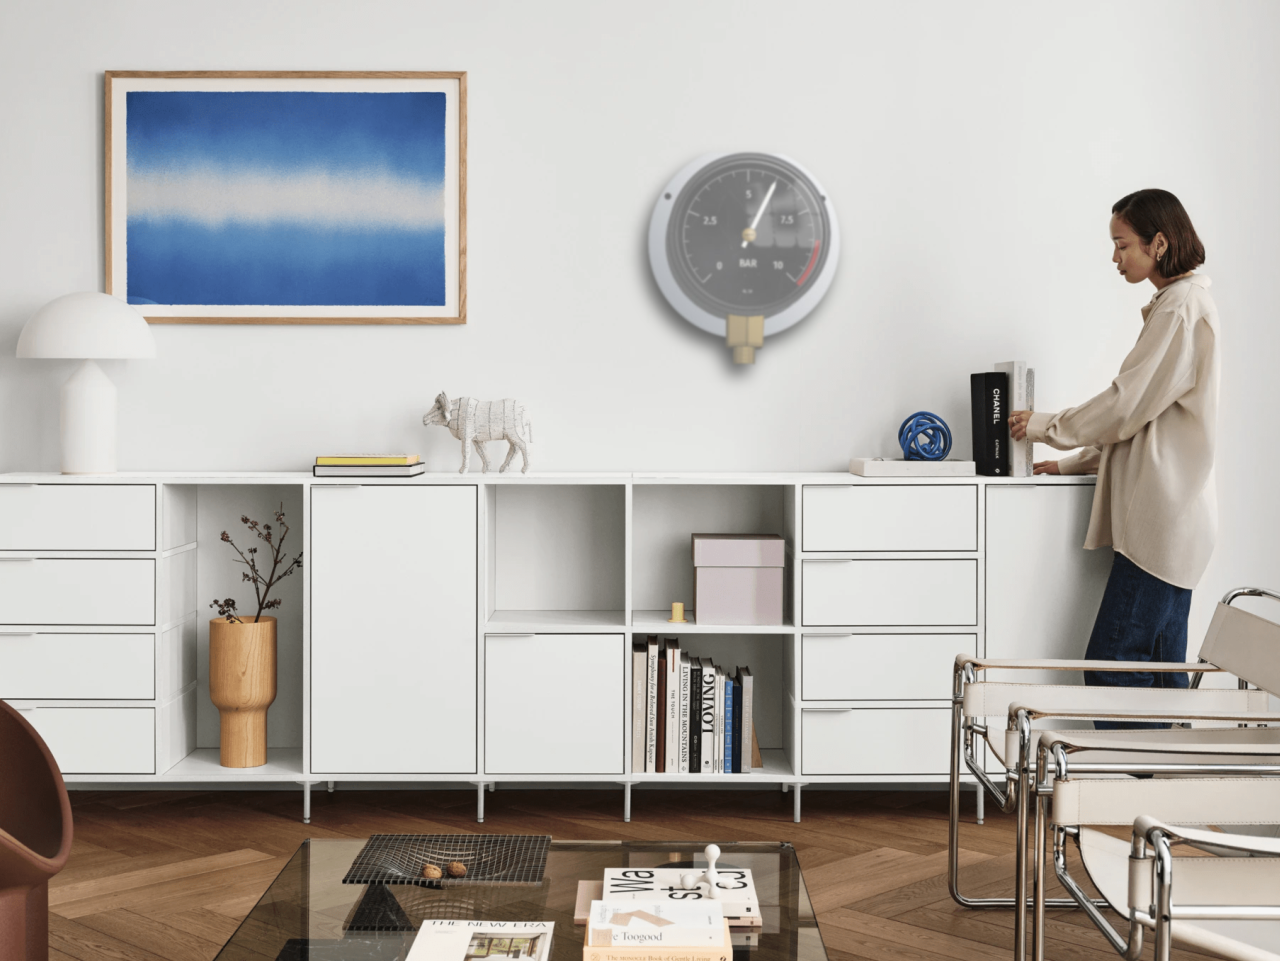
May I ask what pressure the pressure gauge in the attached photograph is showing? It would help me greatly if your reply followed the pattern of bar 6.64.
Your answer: bar 6
